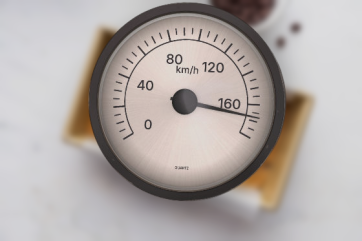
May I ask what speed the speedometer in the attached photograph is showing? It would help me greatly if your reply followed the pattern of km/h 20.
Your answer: km/h 167.5
